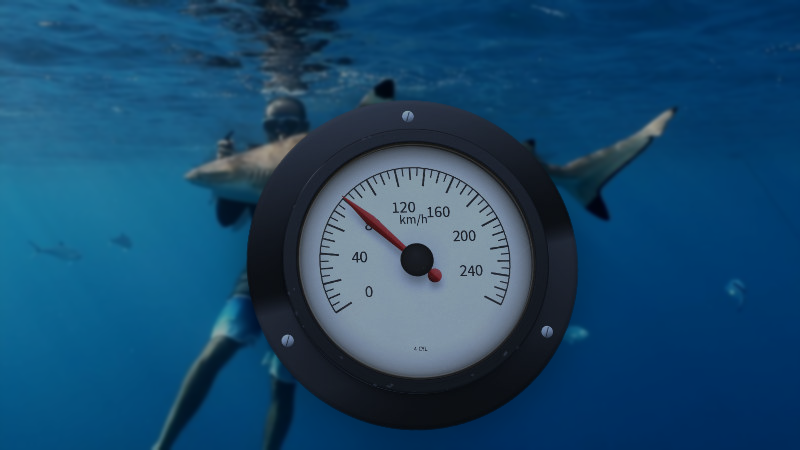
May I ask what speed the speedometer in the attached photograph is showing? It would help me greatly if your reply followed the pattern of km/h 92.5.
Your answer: km/h 80
